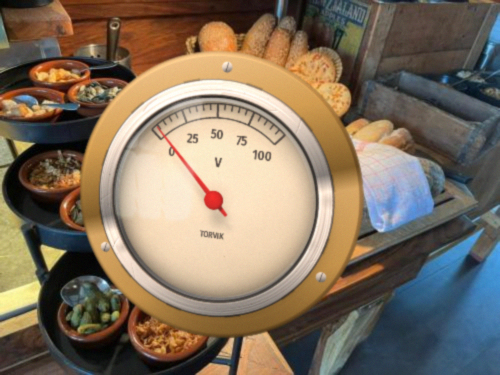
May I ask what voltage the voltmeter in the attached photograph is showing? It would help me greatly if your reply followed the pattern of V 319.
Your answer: V 5
